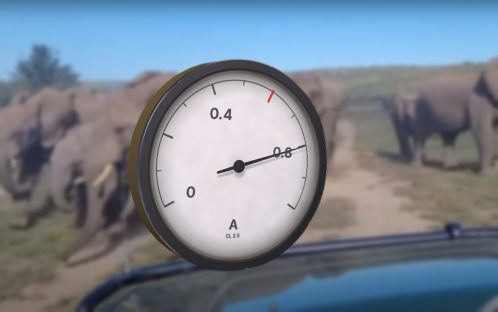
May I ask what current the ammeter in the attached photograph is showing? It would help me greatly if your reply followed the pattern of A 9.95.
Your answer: A 0.8
